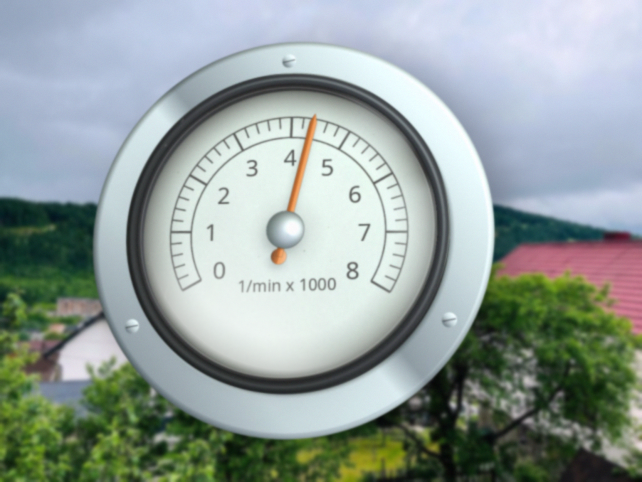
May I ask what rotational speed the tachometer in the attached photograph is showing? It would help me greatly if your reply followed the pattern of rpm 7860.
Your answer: rpm 4400
